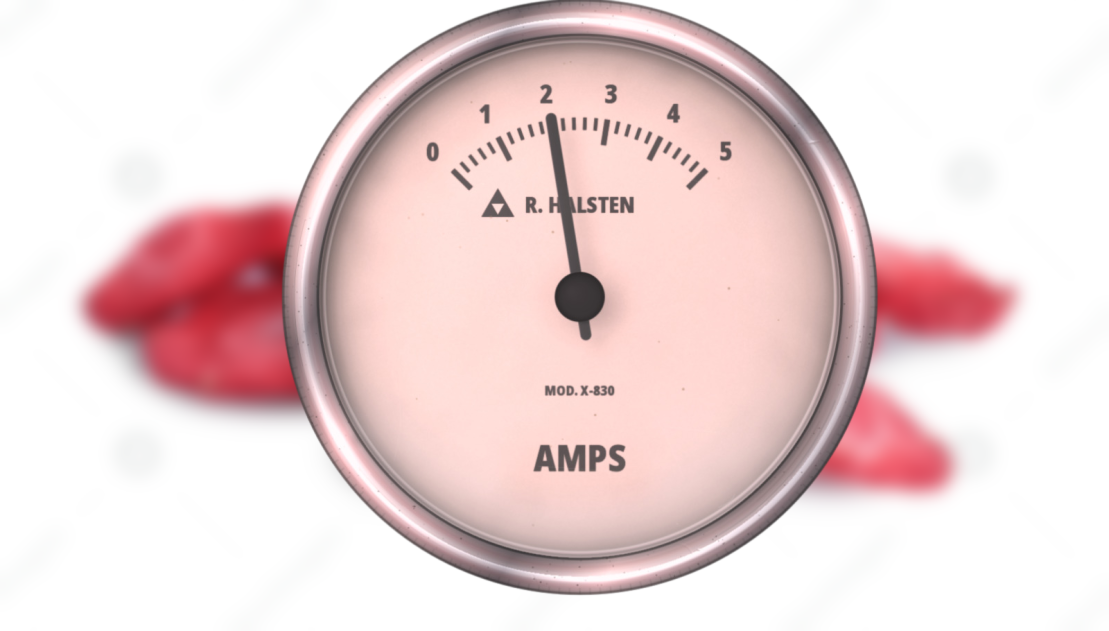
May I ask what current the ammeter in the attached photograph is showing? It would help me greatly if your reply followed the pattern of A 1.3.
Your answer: A 2
